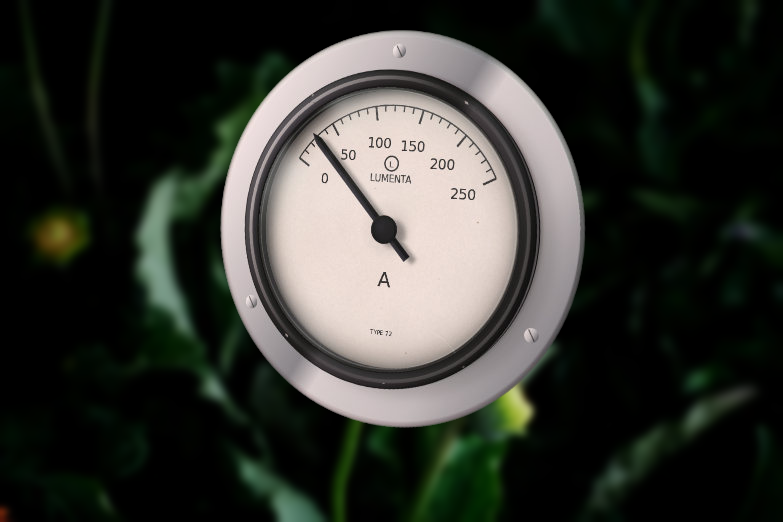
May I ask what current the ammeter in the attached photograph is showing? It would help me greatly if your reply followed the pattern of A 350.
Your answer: A 30
